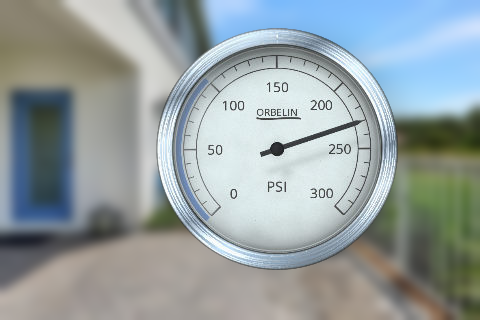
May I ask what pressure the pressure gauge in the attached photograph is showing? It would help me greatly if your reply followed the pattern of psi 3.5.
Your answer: psi 230
